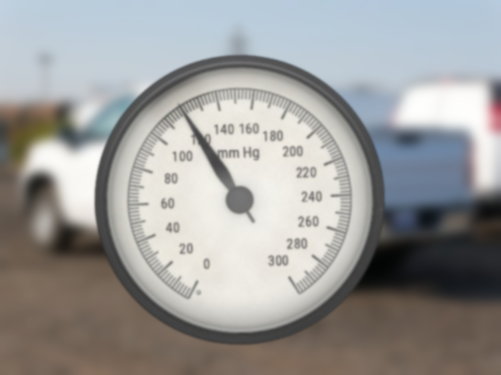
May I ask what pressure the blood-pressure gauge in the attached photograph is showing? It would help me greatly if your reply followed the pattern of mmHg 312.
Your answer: mmHg 120
